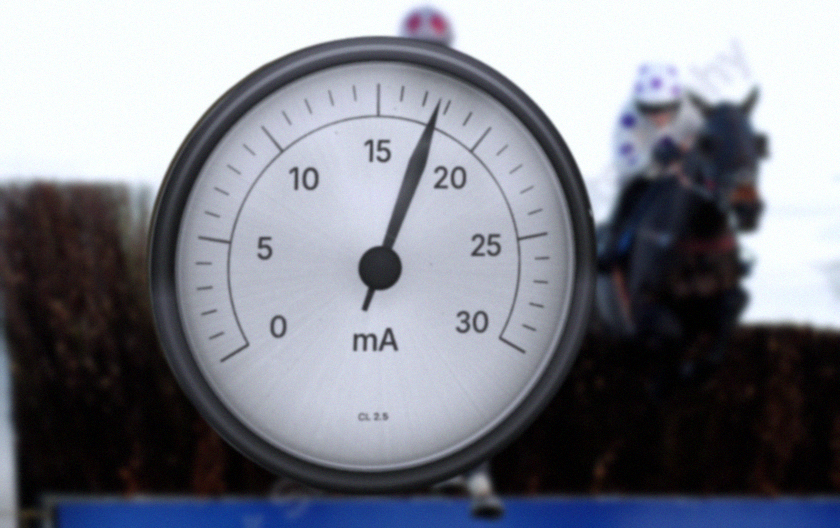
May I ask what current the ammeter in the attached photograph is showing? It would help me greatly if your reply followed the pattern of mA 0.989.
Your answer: mA 17.5
